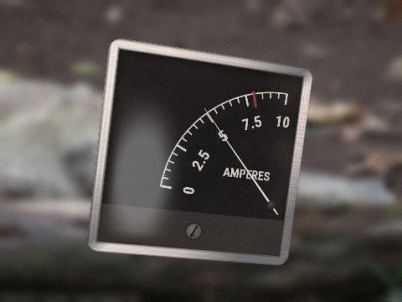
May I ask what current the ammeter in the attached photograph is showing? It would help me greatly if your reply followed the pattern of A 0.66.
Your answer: A 5
